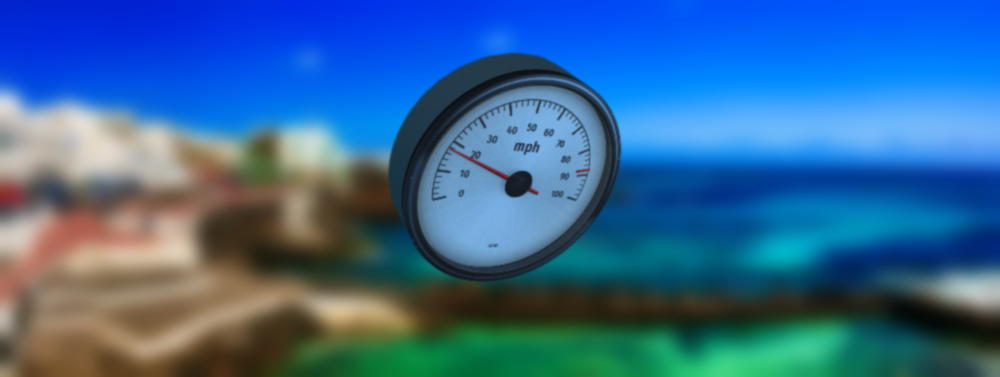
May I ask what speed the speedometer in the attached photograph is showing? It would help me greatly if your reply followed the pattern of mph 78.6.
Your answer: mph 18
